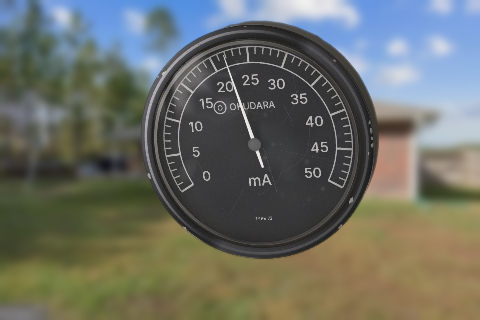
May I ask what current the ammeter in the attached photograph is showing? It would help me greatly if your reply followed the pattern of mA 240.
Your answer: mA 22
